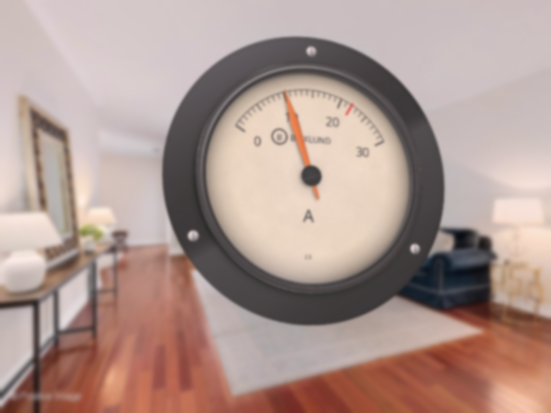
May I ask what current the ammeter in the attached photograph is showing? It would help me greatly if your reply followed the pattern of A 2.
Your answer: A 10
